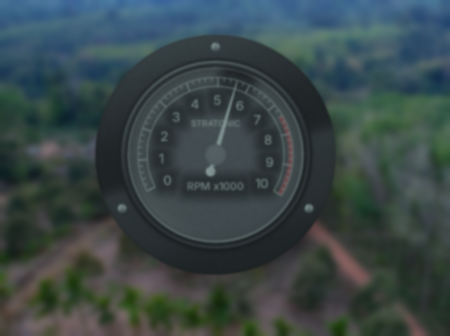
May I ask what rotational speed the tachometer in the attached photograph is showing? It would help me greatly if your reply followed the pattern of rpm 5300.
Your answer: rpm 5600
